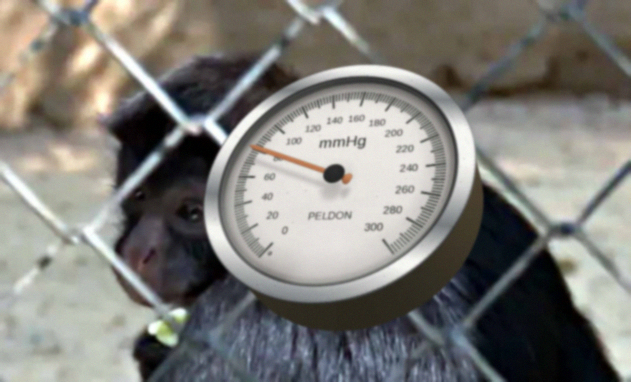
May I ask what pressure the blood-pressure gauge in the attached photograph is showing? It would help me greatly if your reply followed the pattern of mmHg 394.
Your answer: mmHg 80
